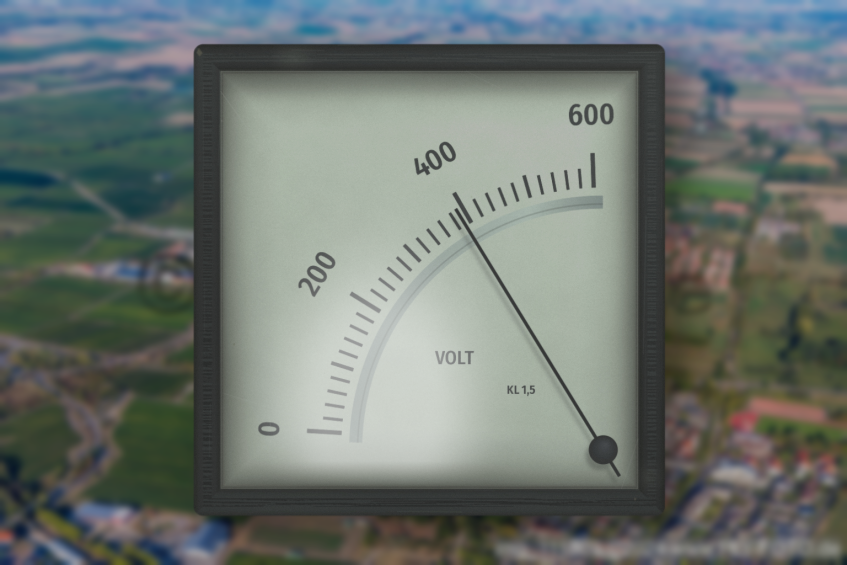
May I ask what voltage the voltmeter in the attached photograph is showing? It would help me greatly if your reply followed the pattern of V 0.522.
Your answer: V 390
